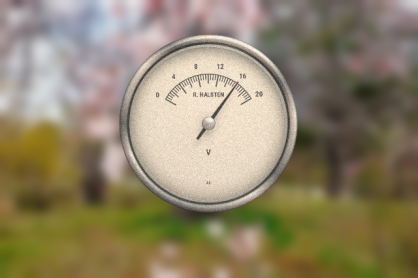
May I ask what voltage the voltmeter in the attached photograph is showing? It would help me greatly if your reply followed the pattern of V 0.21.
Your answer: V 16
